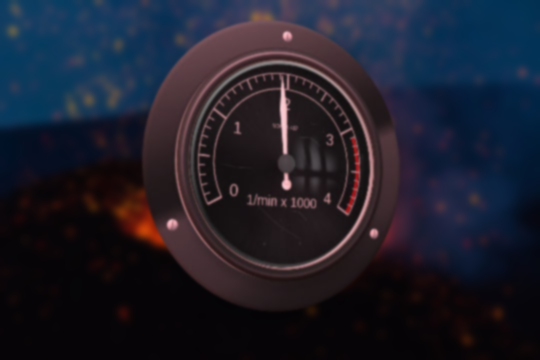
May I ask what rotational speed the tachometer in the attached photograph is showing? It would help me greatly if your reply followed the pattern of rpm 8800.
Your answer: rpm 1900
